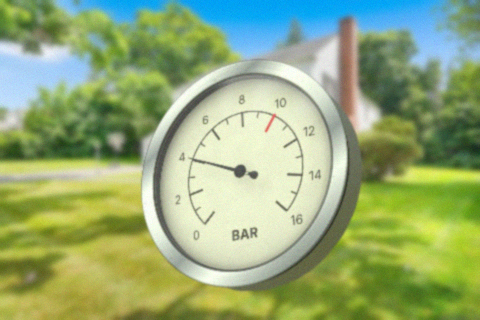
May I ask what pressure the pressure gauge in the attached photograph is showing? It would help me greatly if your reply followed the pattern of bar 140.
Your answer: bar 4
